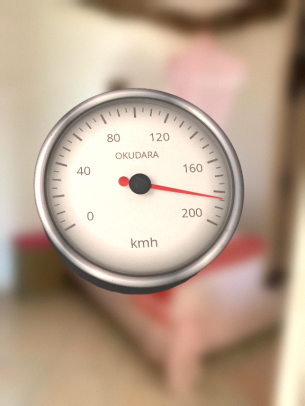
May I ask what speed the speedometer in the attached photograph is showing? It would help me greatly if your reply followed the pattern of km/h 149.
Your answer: km/h 185
